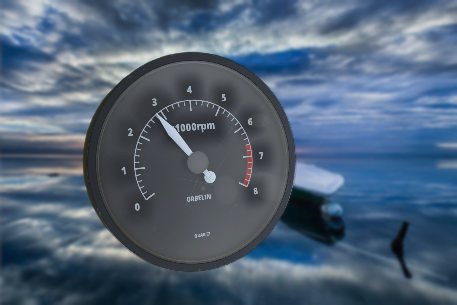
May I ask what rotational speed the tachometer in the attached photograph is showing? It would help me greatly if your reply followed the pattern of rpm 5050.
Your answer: rpm 2800
